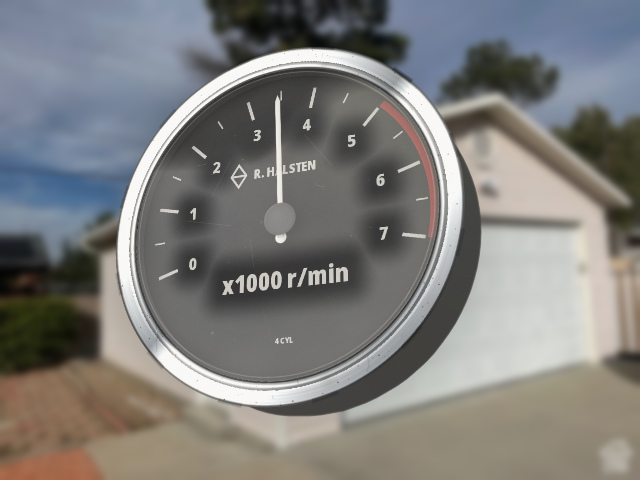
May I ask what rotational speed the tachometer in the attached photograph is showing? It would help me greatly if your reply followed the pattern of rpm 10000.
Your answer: rpm 3500
